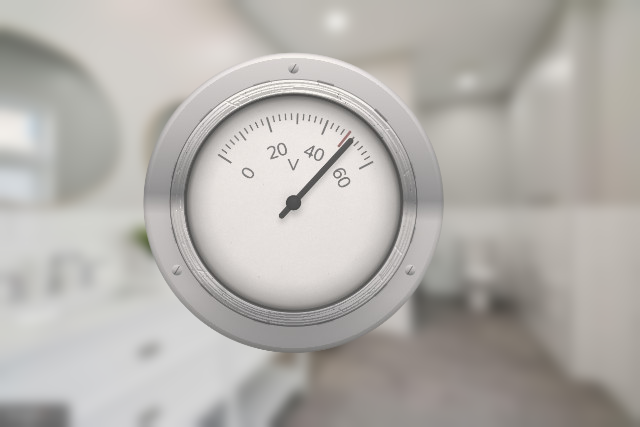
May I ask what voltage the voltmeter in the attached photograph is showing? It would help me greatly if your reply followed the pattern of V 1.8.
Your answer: V 50
